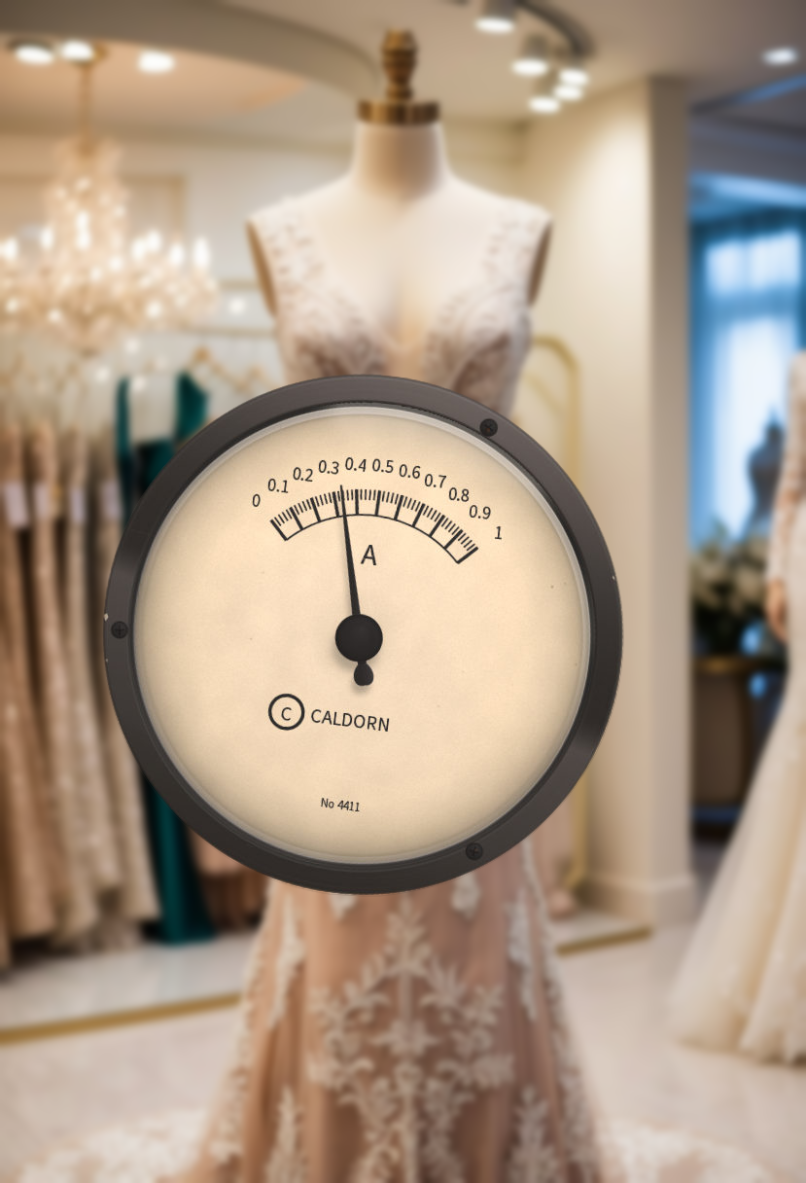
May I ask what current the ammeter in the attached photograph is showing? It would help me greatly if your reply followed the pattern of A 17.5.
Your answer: A 0.34
